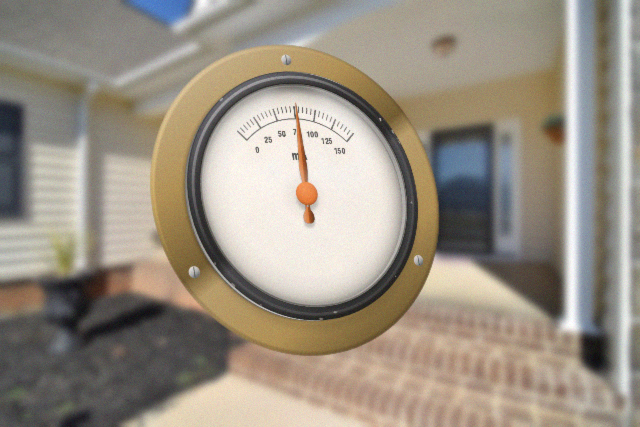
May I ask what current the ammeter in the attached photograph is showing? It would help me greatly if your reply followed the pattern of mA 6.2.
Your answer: mA 75
